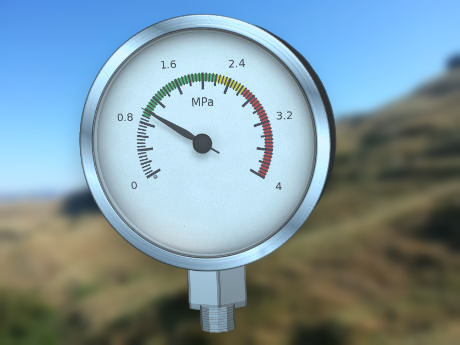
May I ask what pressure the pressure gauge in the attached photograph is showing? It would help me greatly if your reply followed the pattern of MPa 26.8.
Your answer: MPa 1
